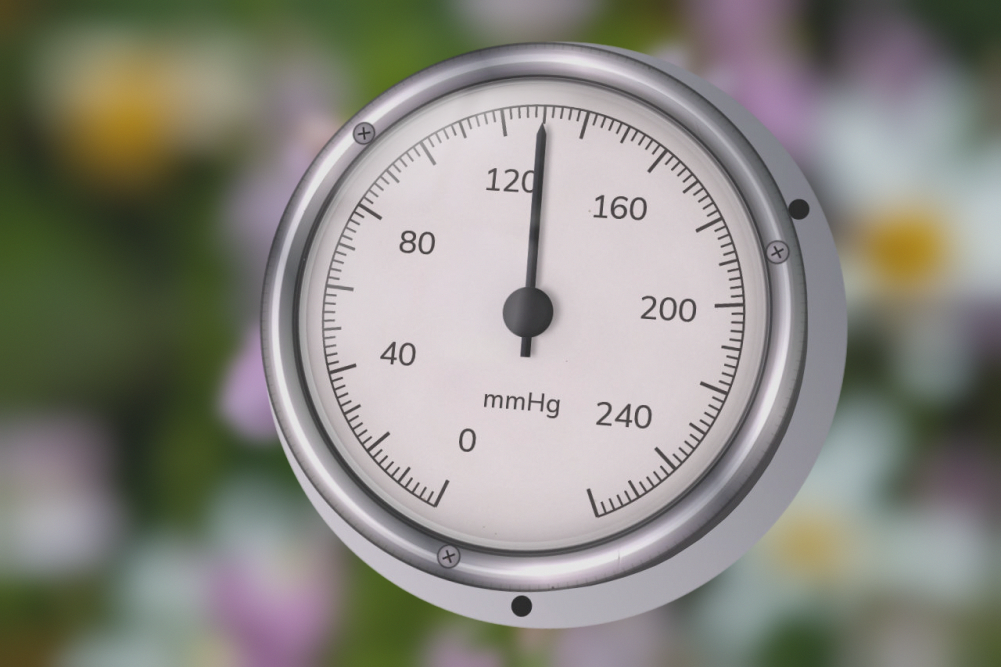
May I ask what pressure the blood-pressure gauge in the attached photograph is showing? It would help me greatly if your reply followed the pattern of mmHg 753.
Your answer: mmHg 130
